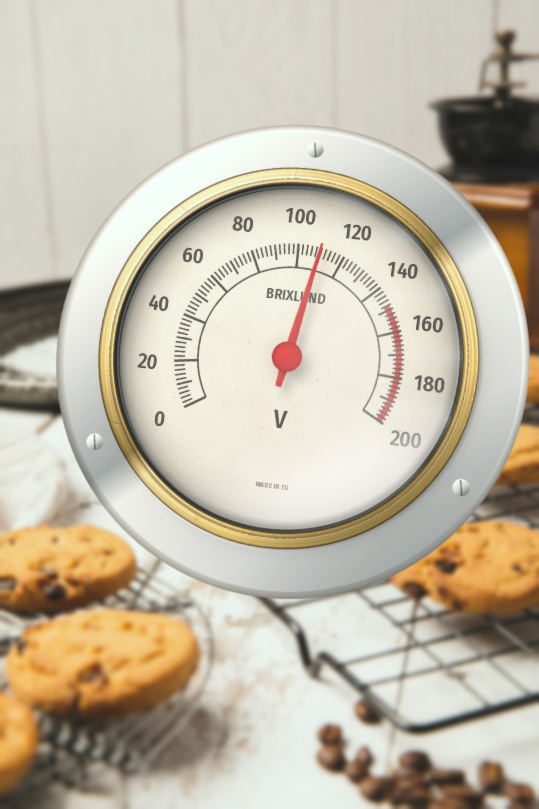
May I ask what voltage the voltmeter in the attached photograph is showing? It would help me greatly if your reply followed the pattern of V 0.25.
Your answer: V 110
